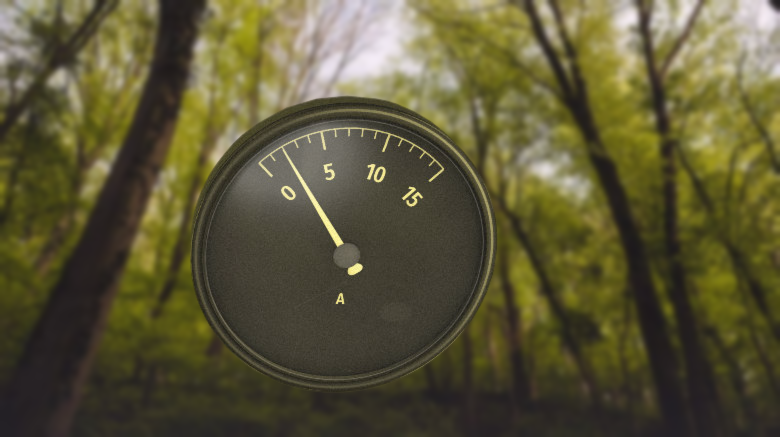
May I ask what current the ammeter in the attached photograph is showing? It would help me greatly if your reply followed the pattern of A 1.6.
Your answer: A 2
